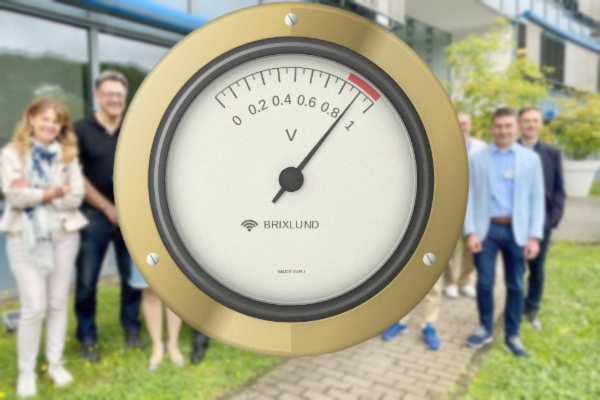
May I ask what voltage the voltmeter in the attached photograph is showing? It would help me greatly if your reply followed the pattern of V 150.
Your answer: V 0.9
